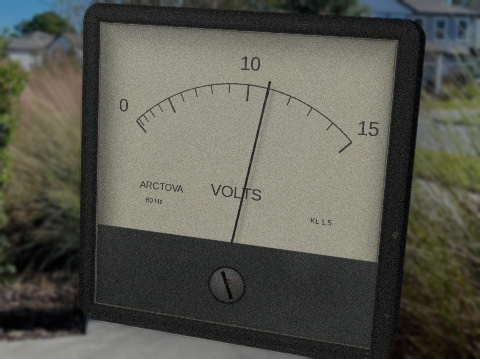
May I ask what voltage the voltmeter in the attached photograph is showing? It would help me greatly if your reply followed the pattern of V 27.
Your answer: V 11
